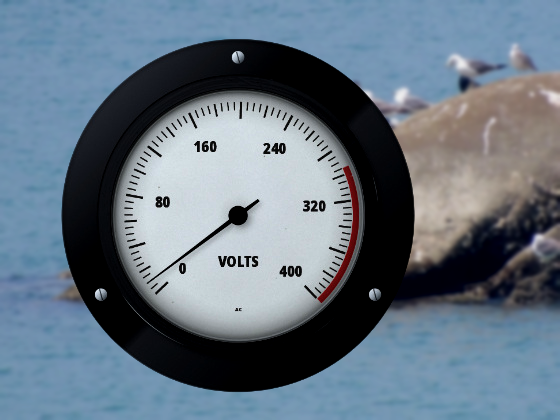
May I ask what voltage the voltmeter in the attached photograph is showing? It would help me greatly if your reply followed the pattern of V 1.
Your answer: V 10
